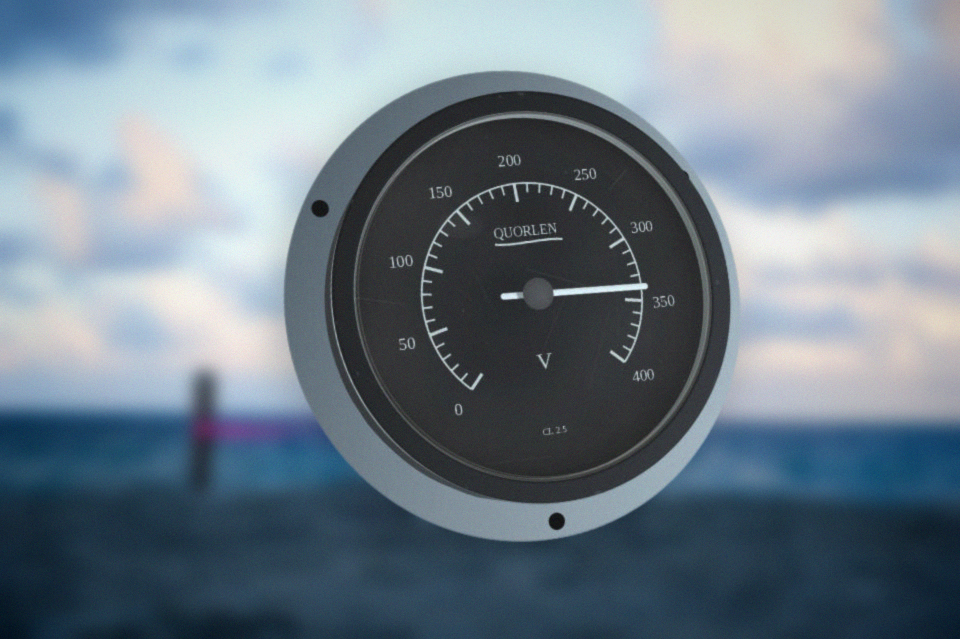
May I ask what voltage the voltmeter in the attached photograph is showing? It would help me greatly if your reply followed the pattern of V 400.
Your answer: V 340
